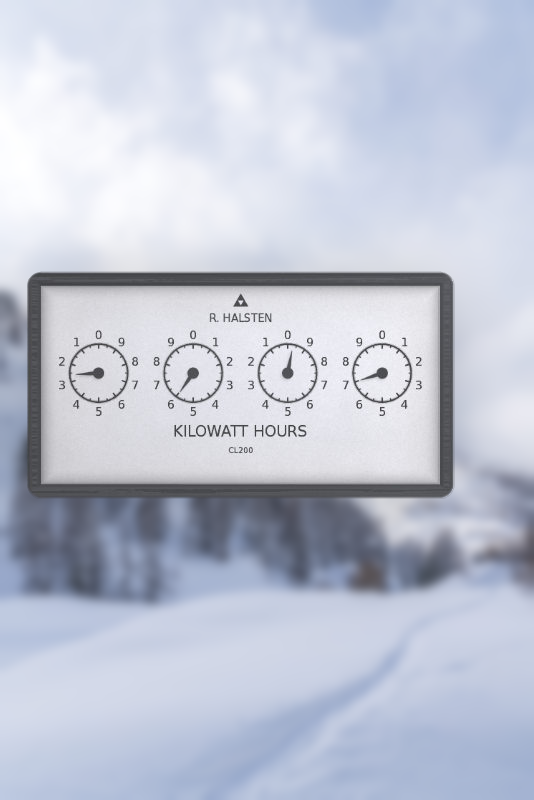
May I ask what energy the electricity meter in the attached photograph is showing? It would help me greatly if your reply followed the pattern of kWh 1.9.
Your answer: kWh 2597
